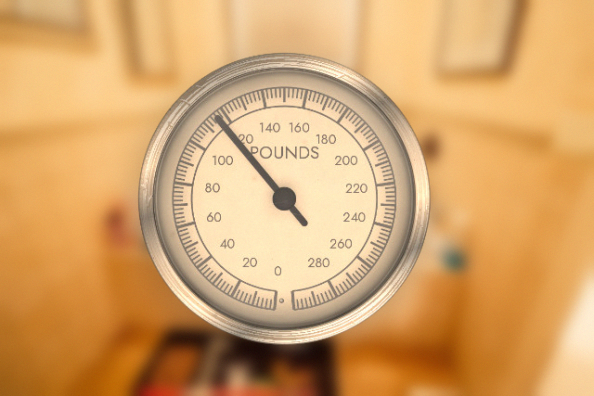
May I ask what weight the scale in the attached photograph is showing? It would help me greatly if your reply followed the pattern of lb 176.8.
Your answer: lb 116
